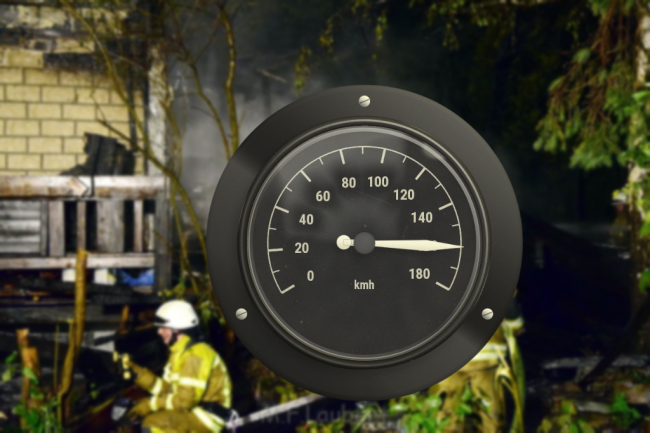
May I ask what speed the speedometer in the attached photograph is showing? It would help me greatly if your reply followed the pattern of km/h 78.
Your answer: km/h 160
